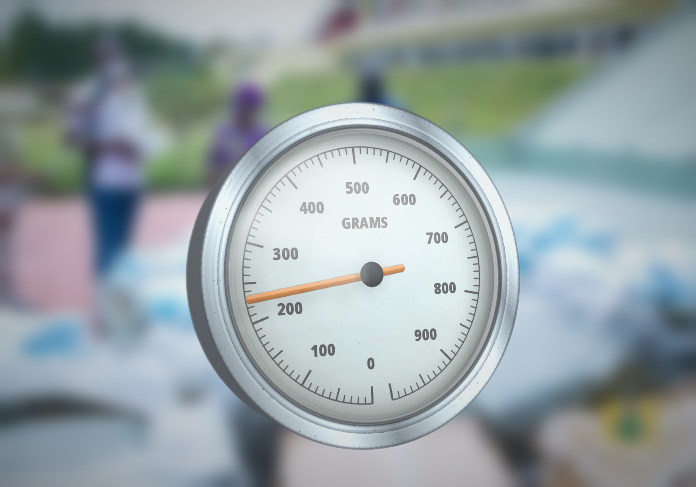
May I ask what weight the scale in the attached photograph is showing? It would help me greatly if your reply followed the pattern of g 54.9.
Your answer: g 230
